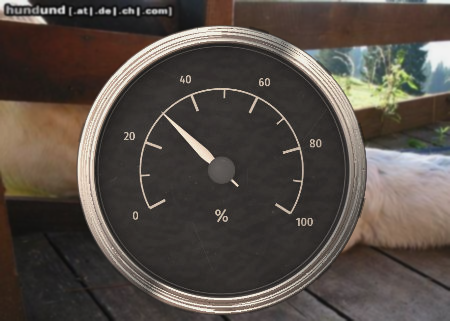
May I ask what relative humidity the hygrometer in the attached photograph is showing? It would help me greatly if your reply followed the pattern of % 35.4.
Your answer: % 30
